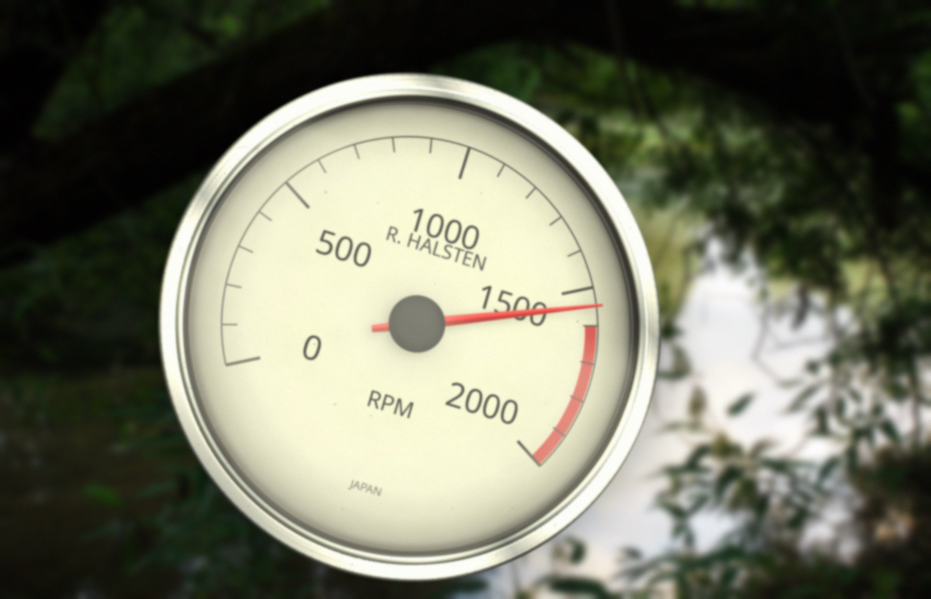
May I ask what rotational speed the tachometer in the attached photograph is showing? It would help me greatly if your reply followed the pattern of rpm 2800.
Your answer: rpm 1550
